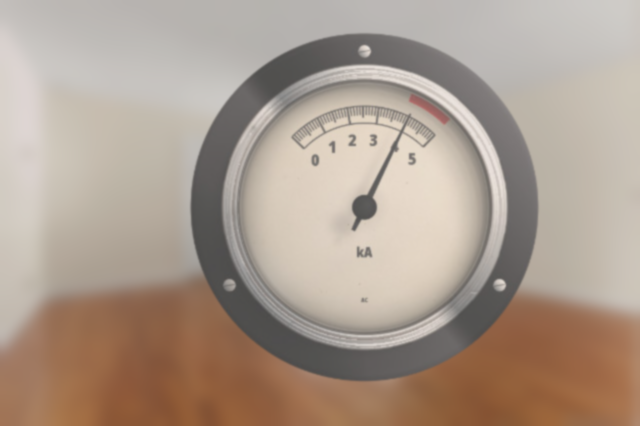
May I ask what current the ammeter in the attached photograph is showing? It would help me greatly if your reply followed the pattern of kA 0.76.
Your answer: kA 4
